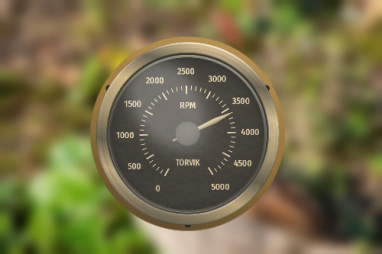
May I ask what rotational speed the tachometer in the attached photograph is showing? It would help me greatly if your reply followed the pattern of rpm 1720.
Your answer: rpm 3600
